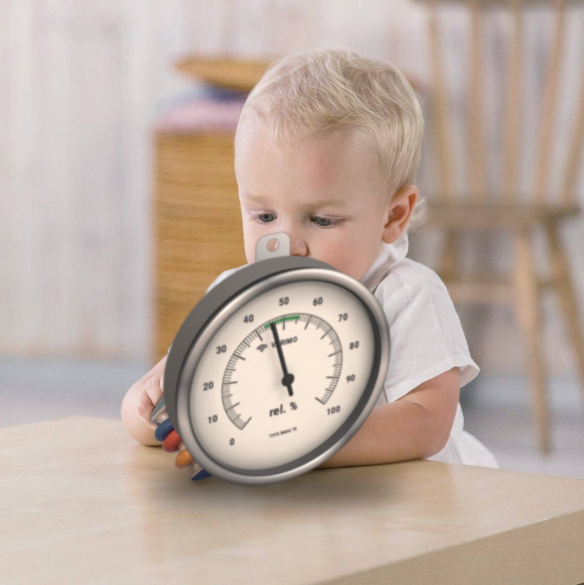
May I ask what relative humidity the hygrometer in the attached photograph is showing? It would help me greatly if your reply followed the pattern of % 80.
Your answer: % 45
